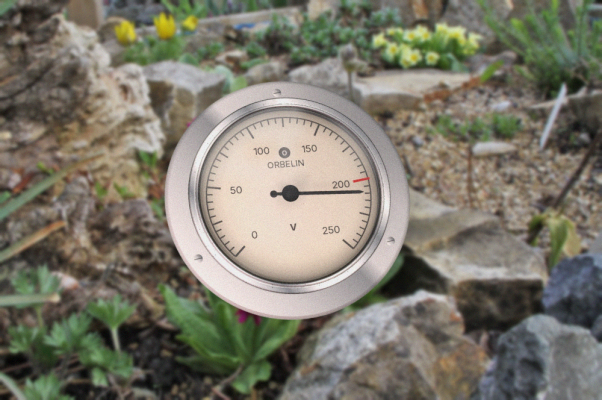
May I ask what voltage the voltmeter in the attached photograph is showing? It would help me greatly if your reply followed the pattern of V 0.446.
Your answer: V 210
